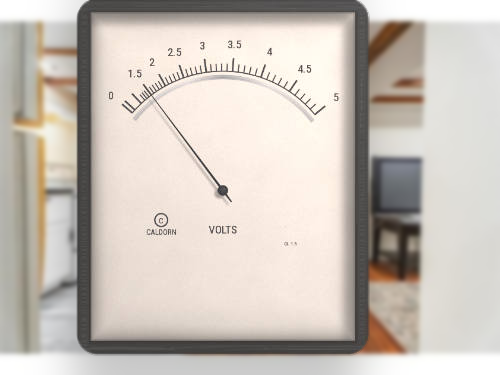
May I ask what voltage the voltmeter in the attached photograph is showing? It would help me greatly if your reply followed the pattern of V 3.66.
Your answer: V 1.5
